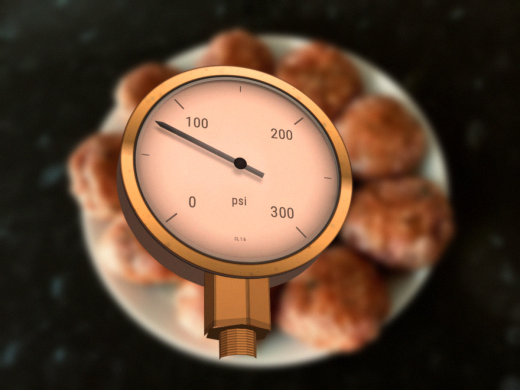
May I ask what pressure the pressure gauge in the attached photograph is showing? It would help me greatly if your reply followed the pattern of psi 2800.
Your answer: psi 75
